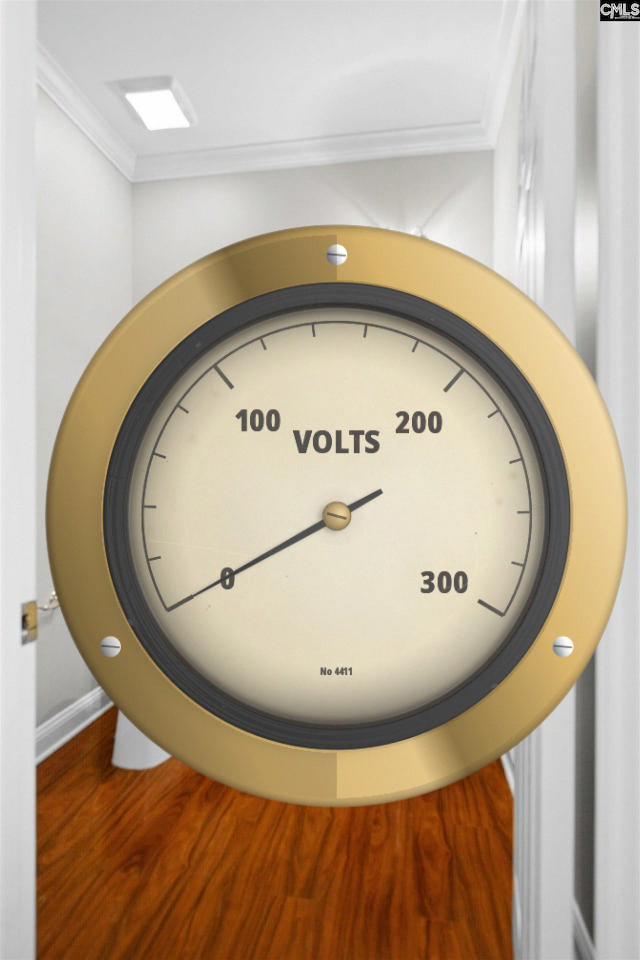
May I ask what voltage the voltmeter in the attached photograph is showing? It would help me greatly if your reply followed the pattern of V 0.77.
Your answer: V 0
